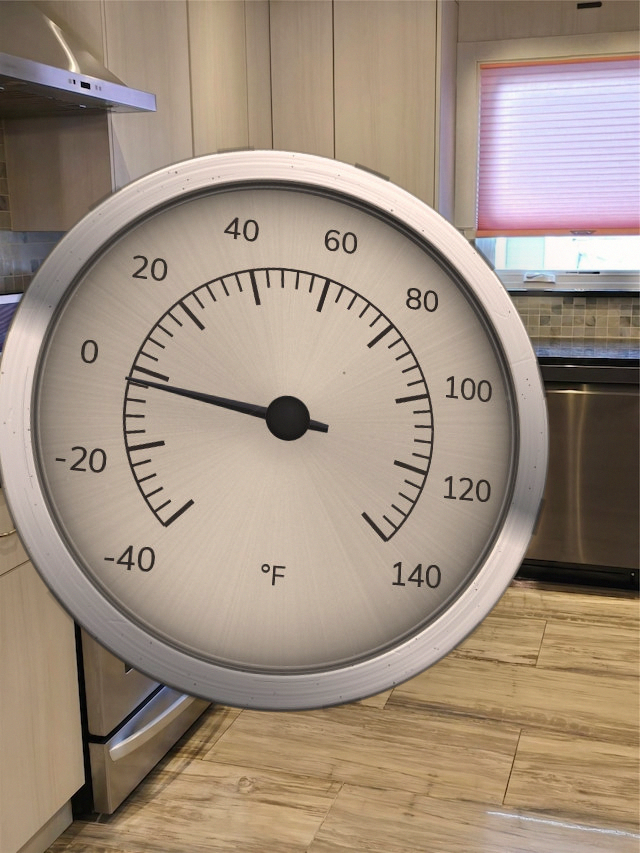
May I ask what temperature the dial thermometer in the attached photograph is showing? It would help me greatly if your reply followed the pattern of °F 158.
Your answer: °F -4
